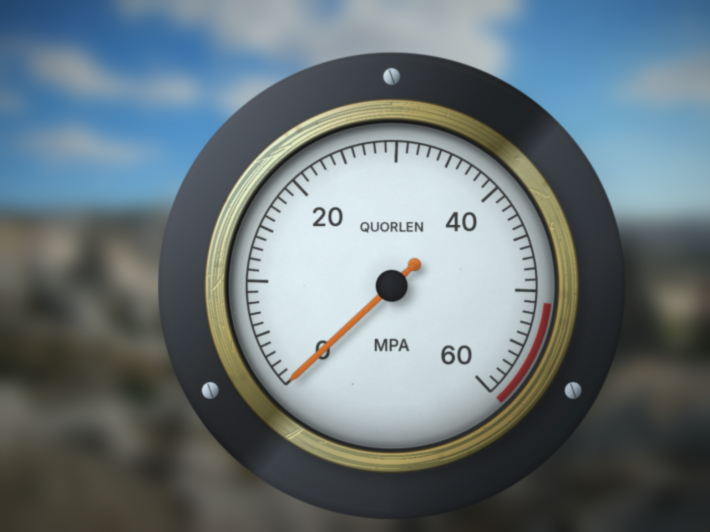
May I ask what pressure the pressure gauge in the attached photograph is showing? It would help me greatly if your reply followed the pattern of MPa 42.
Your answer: MPa 0
